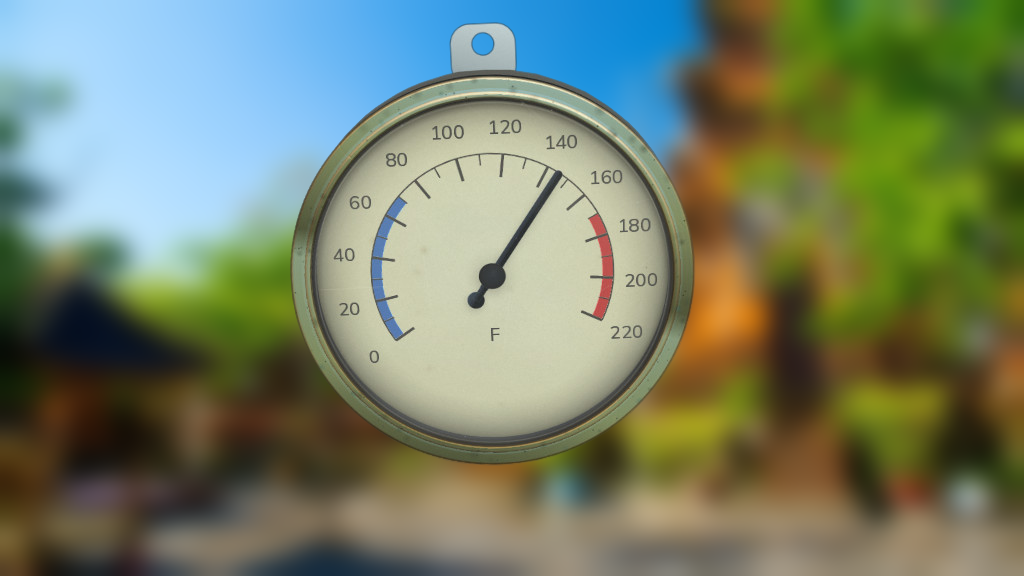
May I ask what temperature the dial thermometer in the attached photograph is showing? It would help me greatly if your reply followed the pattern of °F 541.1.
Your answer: °F 145
